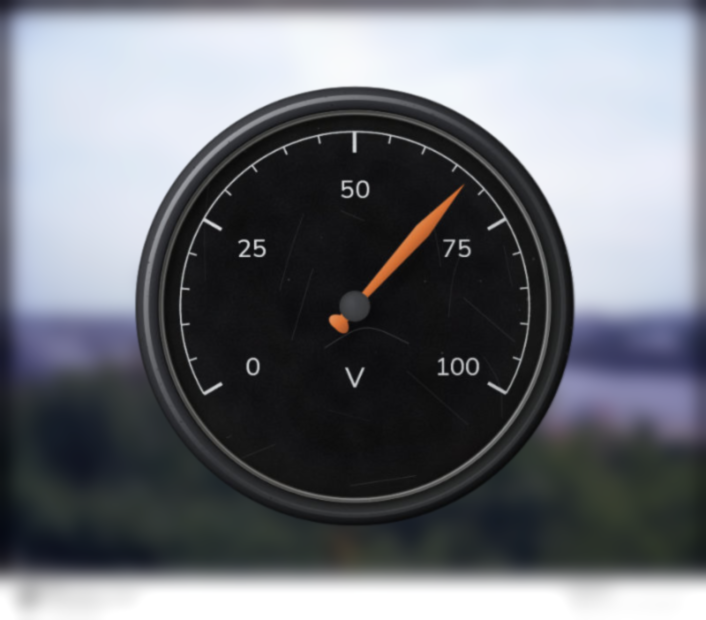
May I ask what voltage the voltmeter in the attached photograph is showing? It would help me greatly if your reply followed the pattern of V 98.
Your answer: V 67.5
